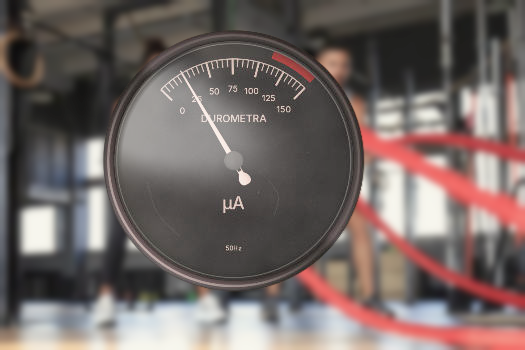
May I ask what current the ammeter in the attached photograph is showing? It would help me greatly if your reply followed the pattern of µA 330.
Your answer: µA 25
